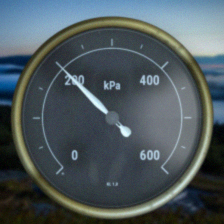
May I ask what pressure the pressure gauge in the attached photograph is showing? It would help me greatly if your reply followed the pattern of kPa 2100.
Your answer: kPa 200
